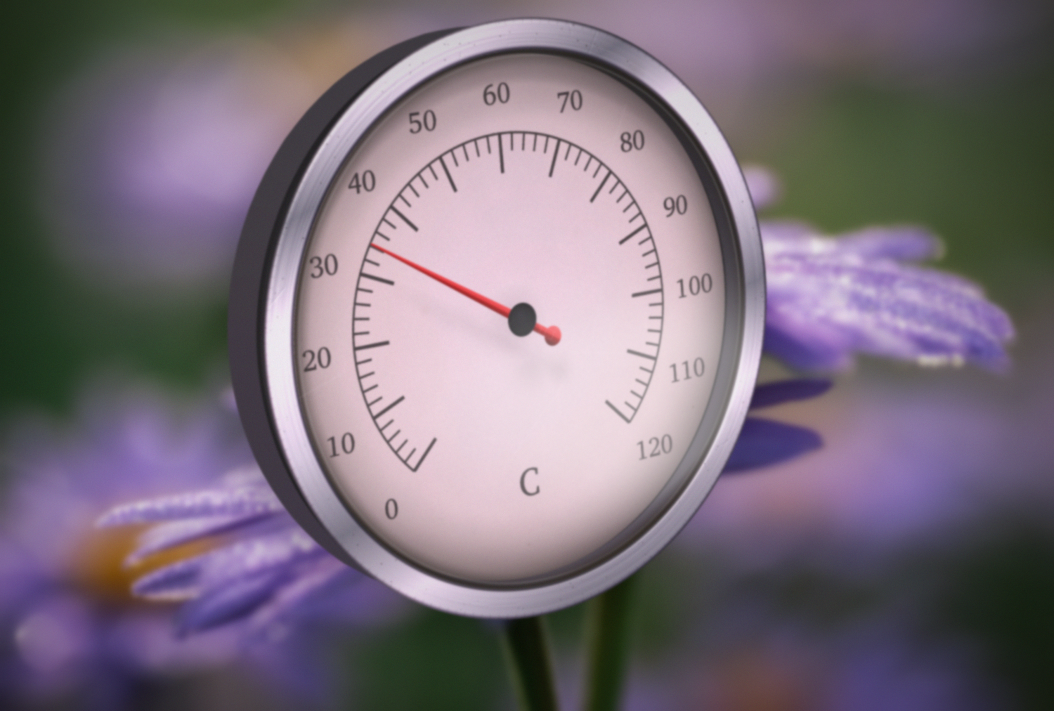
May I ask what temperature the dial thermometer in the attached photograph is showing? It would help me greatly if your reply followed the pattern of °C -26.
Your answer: °C 34
